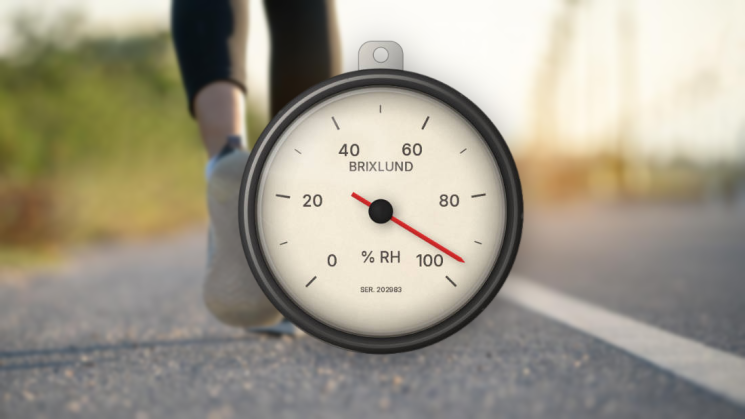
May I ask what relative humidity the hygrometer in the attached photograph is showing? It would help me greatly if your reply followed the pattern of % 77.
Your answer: % 95
